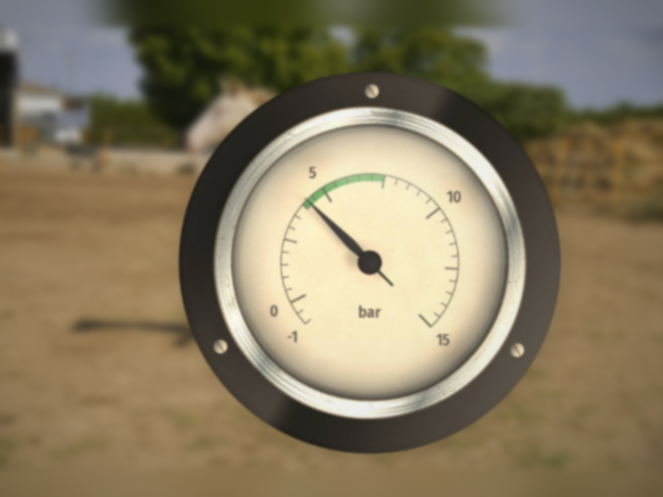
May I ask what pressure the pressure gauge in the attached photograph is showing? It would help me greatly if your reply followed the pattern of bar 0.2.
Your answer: bar 4.25
